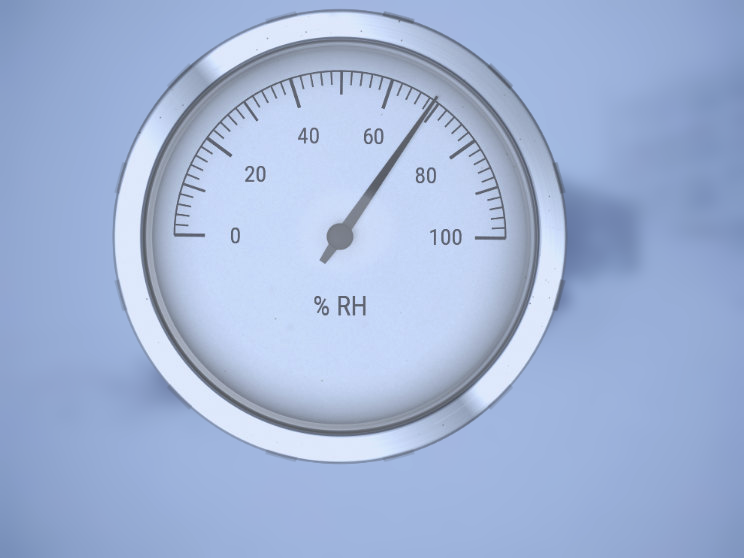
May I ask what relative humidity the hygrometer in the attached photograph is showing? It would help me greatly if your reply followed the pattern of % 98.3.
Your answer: % 69
